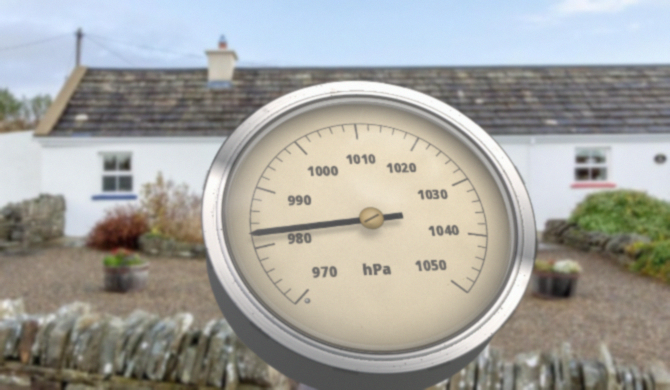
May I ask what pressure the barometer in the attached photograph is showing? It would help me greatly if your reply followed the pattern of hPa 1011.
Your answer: hPa 982
